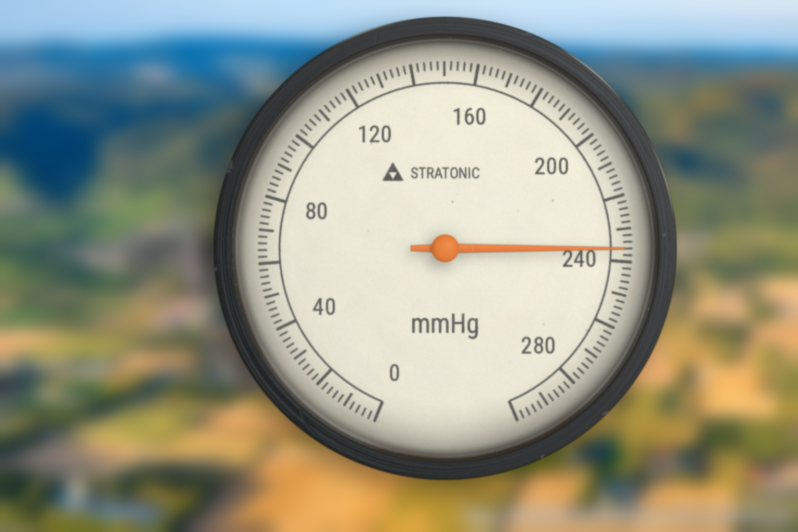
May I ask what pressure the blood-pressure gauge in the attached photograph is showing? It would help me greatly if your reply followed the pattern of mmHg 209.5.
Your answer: mmHg 236
